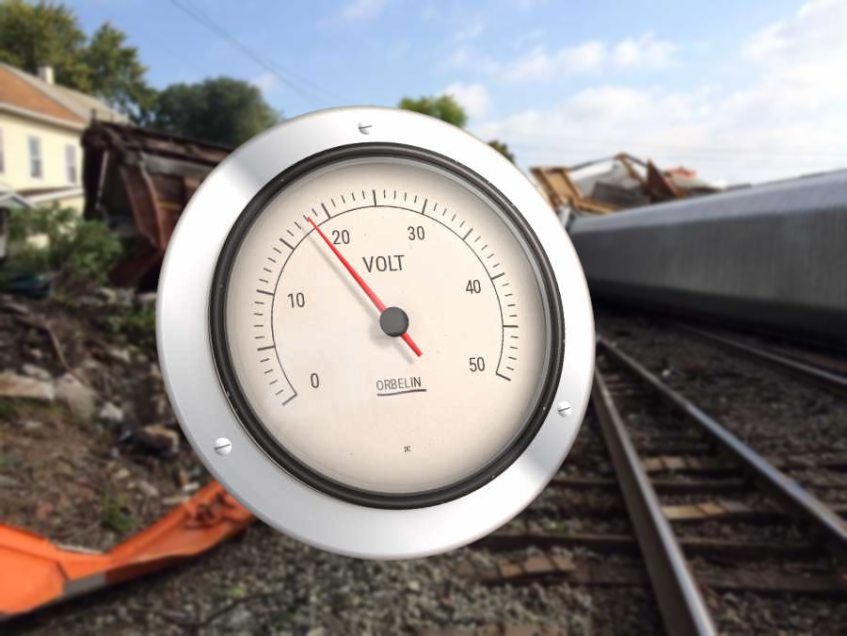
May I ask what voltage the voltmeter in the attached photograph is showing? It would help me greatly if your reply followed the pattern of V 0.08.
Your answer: V 18
